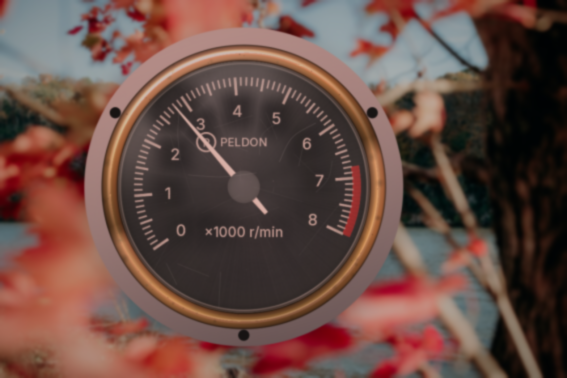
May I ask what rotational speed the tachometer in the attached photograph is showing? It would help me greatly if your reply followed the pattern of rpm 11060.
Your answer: rpm 2800
